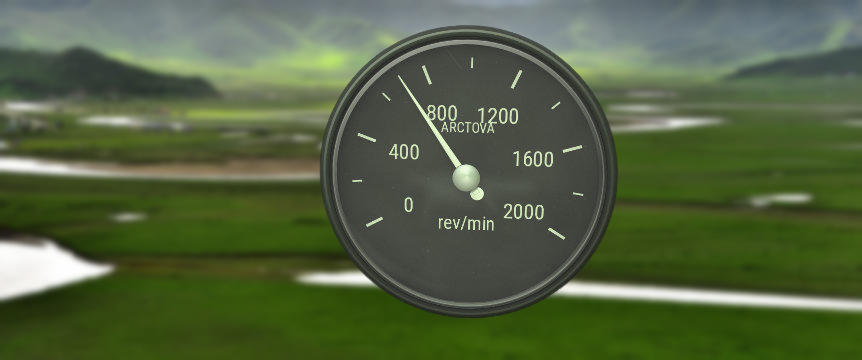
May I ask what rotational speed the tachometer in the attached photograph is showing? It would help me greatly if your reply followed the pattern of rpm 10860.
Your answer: rpm 700
